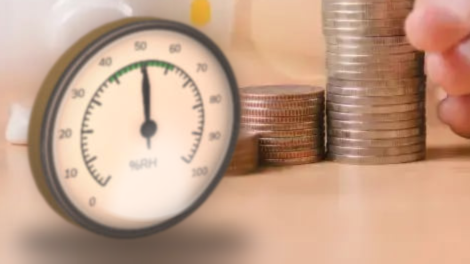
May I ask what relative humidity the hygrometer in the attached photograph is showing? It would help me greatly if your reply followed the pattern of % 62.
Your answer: % 50
